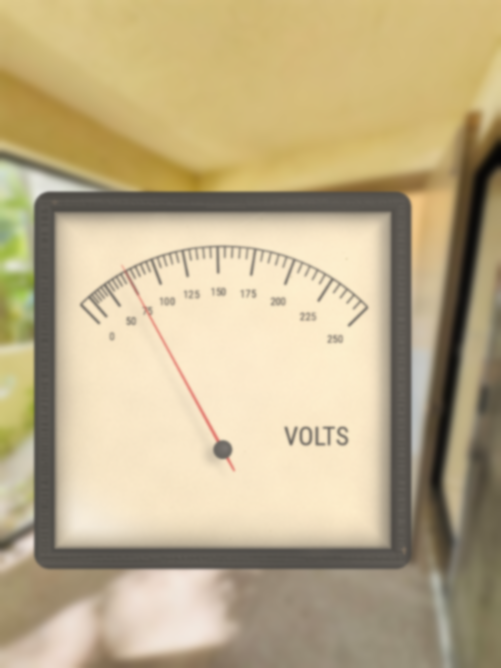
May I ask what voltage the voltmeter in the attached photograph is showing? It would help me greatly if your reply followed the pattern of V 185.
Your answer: V 75
